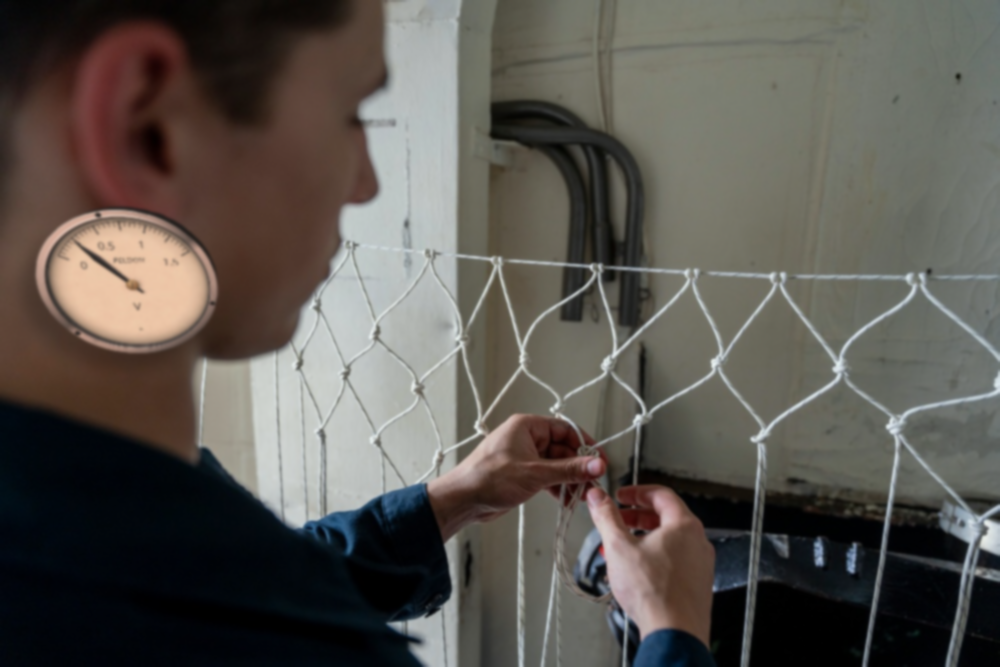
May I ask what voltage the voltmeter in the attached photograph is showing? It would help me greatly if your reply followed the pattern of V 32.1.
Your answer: V 0.25
